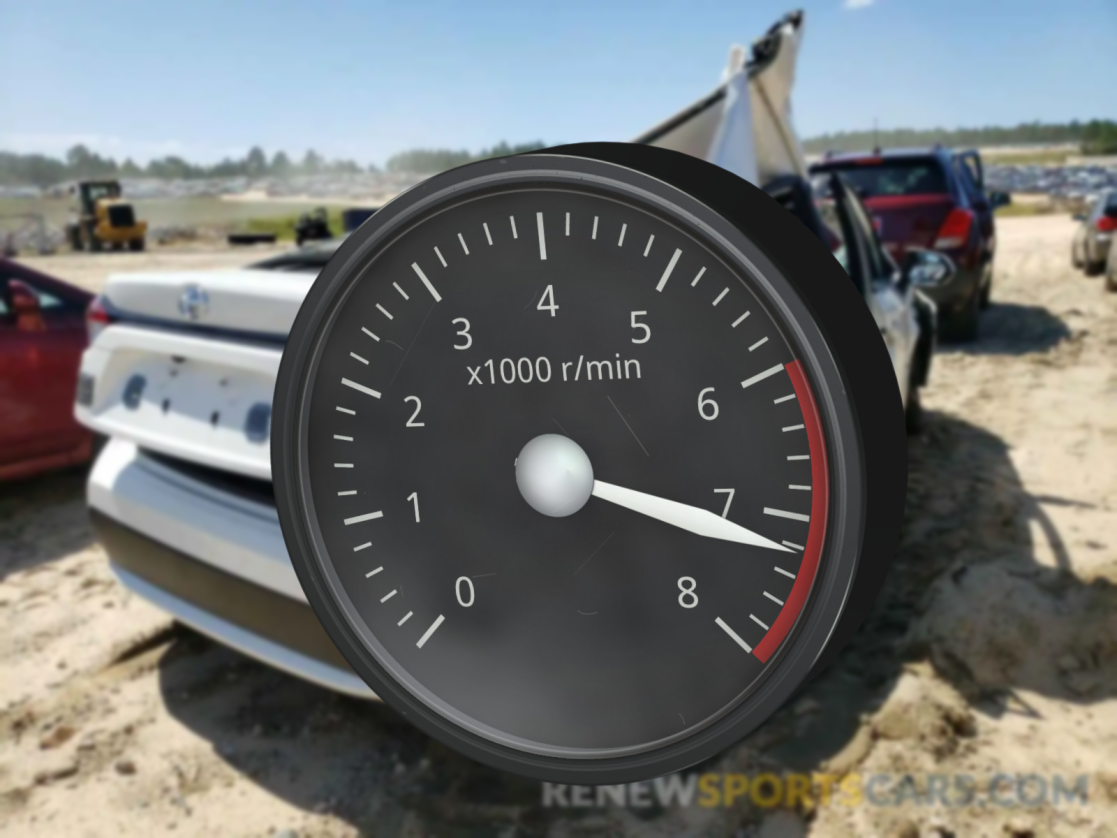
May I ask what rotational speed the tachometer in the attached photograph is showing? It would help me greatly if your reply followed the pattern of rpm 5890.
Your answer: rpm 7200
